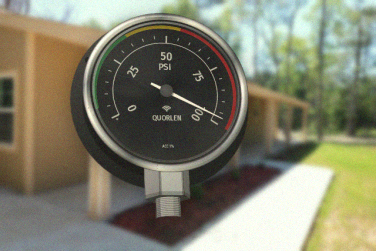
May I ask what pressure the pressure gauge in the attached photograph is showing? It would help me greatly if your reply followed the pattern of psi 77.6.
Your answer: psi 97.5
